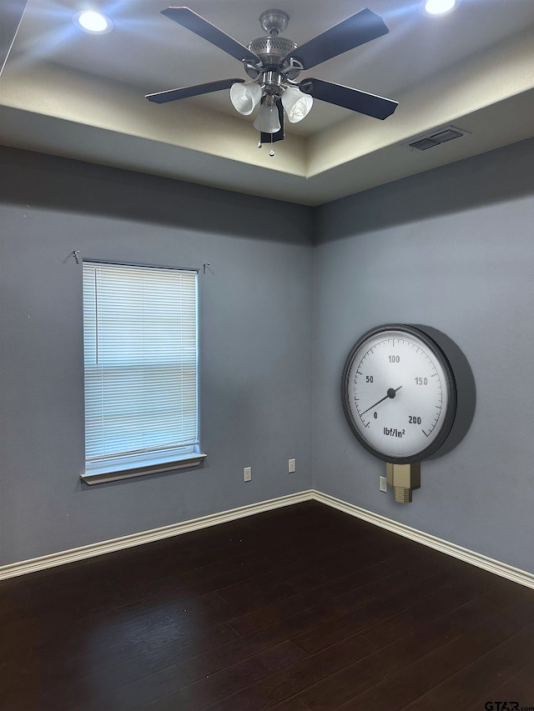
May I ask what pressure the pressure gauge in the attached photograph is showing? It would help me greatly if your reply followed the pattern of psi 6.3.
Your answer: psi 10
